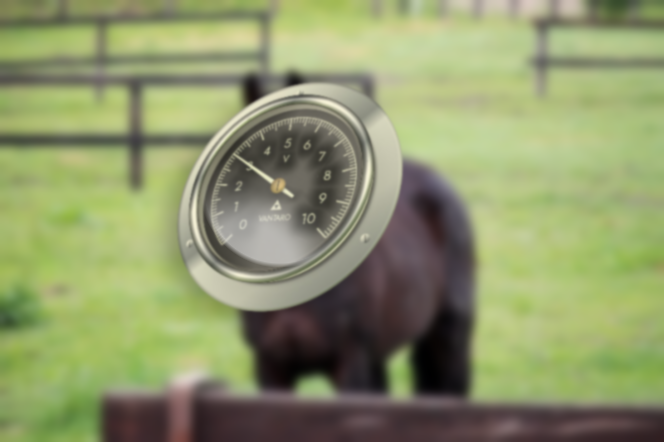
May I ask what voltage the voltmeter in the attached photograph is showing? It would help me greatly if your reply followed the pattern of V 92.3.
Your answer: V 3
